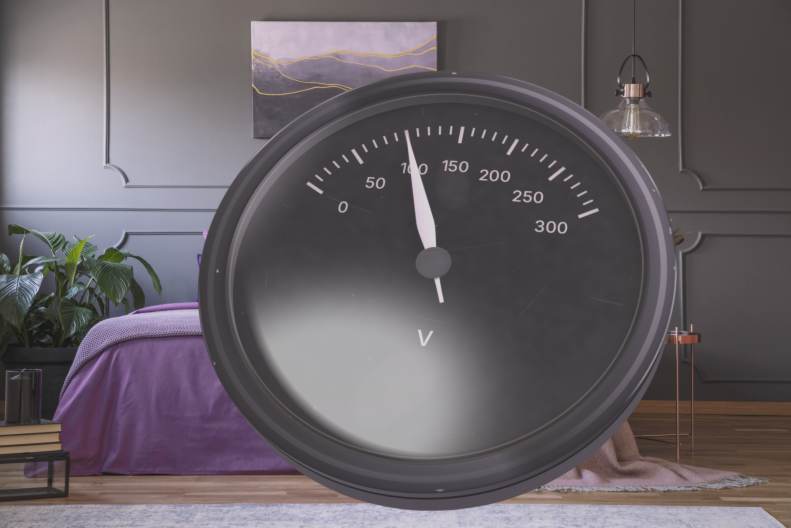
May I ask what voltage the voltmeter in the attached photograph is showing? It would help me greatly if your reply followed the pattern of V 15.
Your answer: V 100
